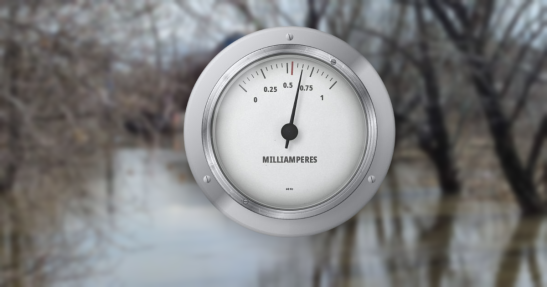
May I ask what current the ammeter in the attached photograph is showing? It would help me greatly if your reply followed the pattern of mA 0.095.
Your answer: mA 0.65
